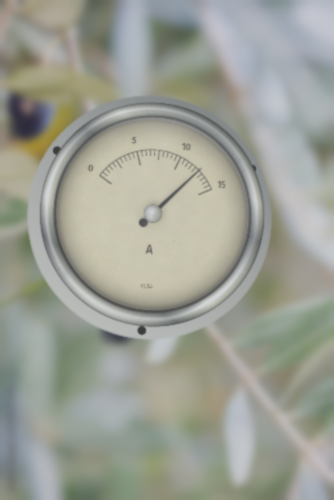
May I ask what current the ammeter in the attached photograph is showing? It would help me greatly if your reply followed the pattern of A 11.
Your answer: A 12.5
